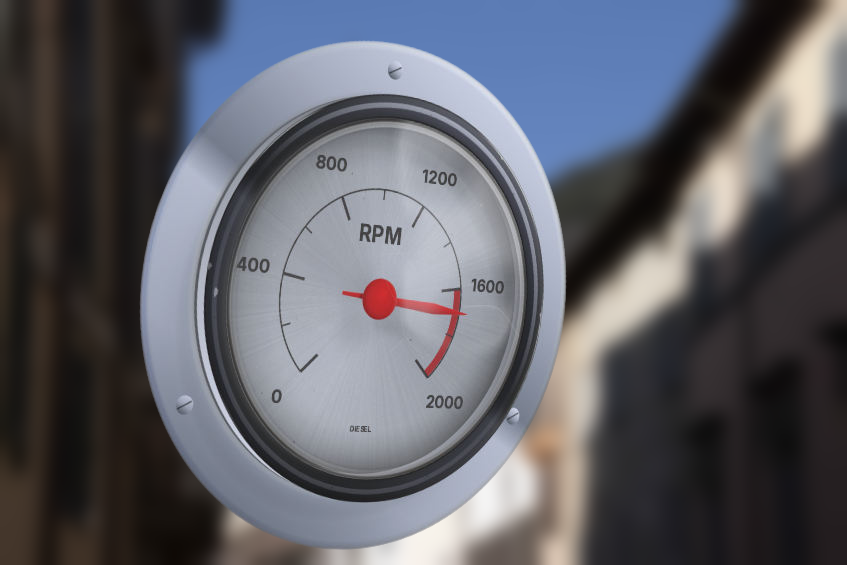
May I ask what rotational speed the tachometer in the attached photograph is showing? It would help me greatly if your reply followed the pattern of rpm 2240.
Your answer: rpm 1700
